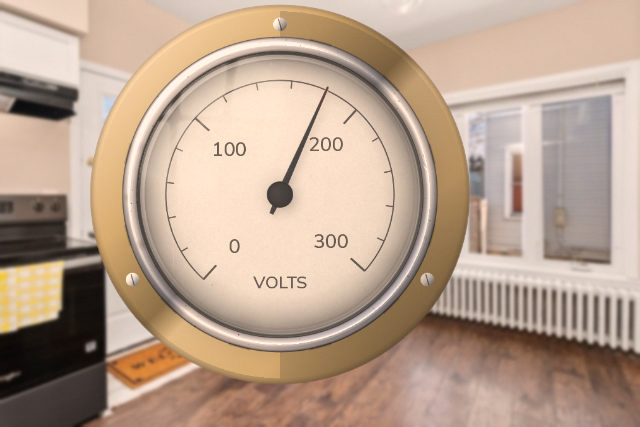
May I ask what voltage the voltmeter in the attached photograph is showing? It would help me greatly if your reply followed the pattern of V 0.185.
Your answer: V 180
